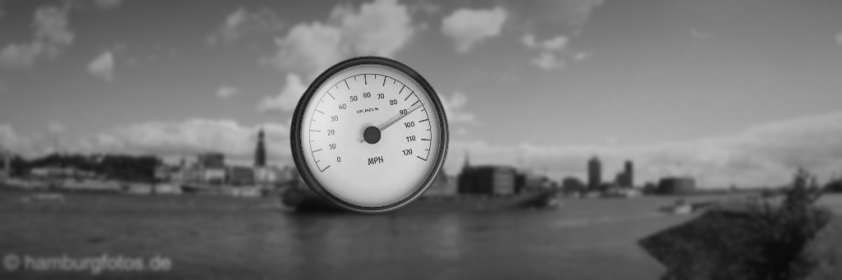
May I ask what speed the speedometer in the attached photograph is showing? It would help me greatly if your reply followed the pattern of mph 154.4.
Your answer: mph 92.5
